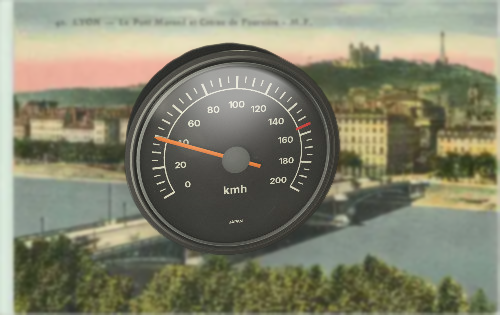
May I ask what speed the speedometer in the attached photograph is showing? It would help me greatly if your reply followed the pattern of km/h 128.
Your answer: km/h 40
